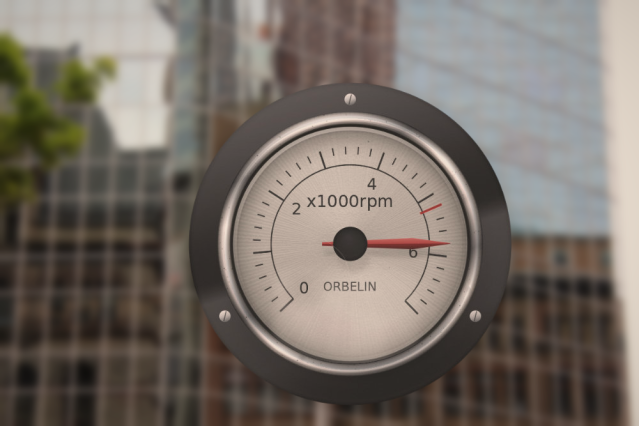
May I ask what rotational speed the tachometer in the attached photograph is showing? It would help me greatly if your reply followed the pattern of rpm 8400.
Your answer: rpm 5800
